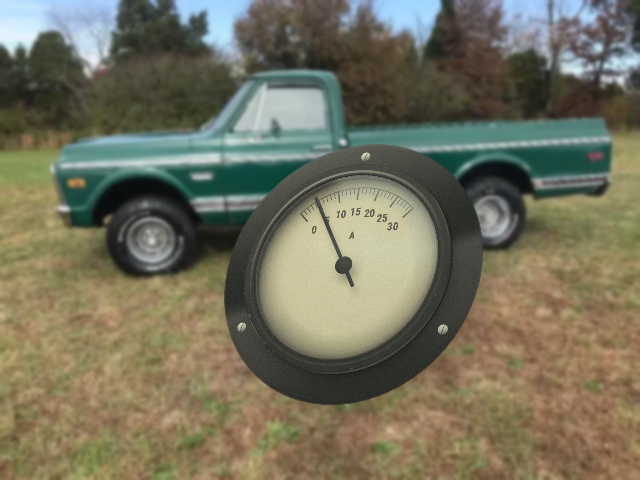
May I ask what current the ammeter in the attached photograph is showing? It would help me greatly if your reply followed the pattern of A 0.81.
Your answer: A 5
